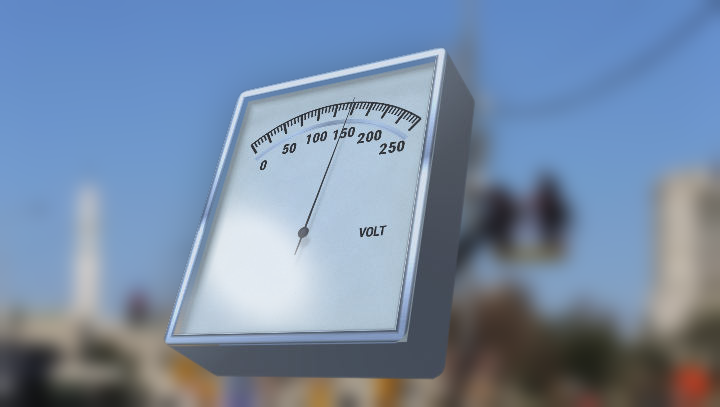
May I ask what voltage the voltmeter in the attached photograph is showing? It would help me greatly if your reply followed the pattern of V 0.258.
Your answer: V 150
